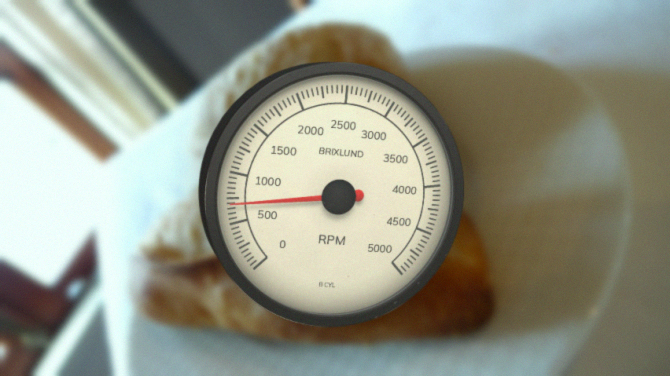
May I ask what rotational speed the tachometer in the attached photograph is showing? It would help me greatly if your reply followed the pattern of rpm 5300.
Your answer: rpm 700
